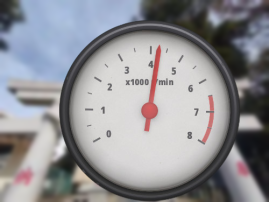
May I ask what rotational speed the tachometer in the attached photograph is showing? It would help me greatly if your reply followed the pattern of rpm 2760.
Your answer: rpm 4250
